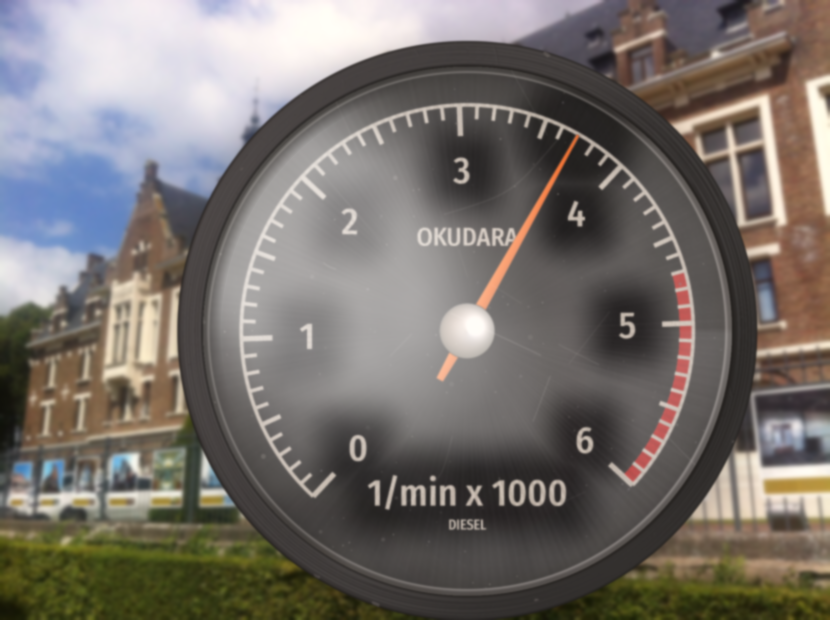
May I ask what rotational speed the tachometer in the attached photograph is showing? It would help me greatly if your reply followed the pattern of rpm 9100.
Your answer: rpm 3700
